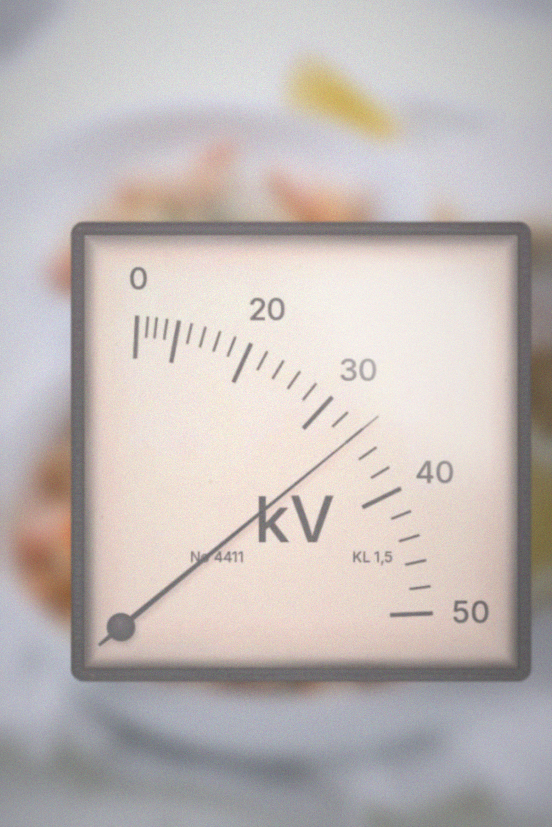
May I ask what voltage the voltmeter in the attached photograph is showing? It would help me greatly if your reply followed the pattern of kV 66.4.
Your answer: kV 34
